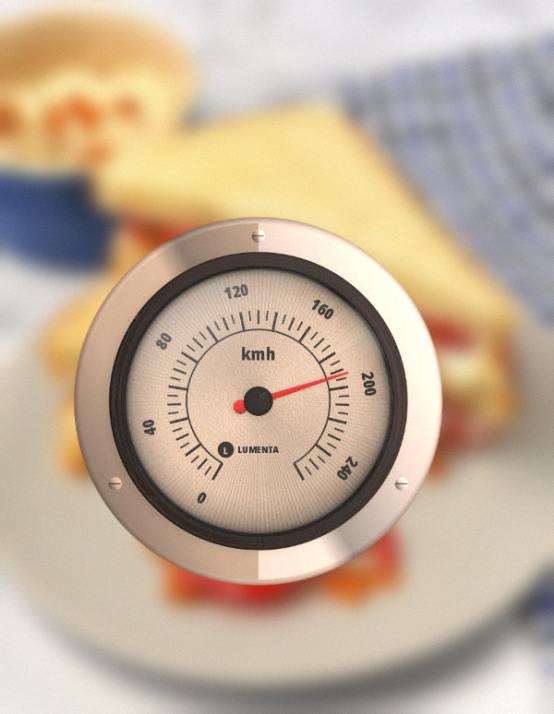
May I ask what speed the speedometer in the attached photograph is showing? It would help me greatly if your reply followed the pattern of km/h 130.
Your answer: km/h 192.5
